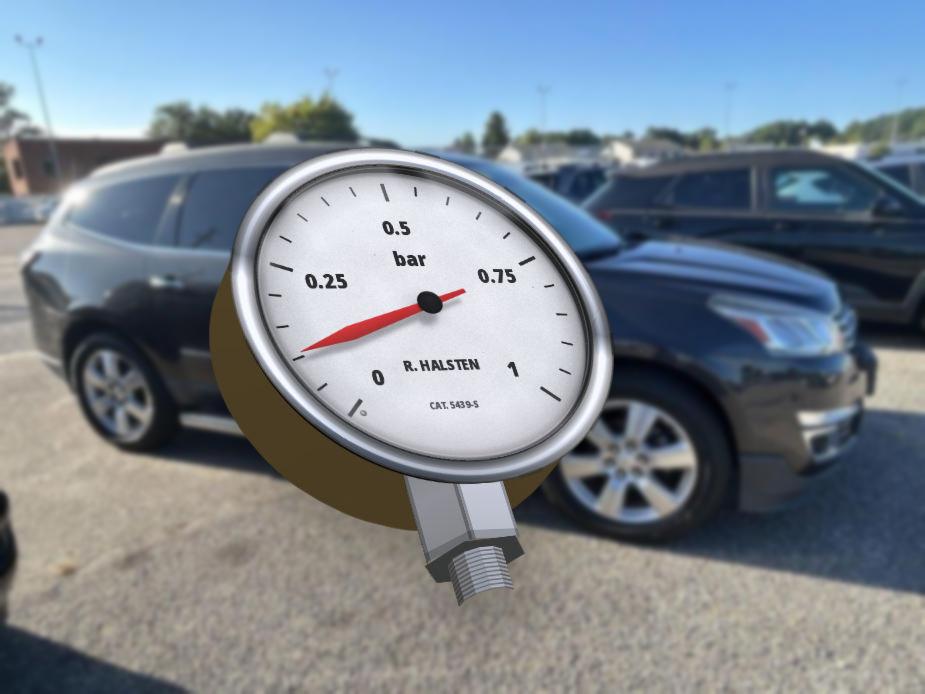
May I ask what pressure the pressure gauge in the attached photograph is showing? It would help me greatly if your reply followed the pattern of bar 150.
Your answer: bar 0.1
